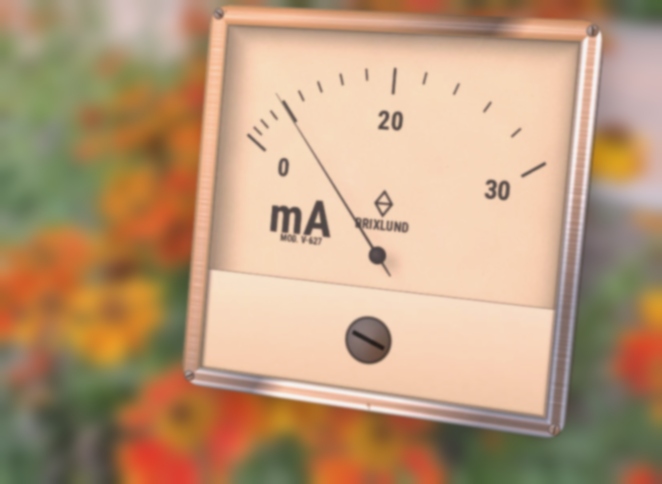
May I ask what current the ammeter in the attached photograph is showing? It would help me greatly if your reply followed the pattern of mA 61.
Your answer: mA 10
